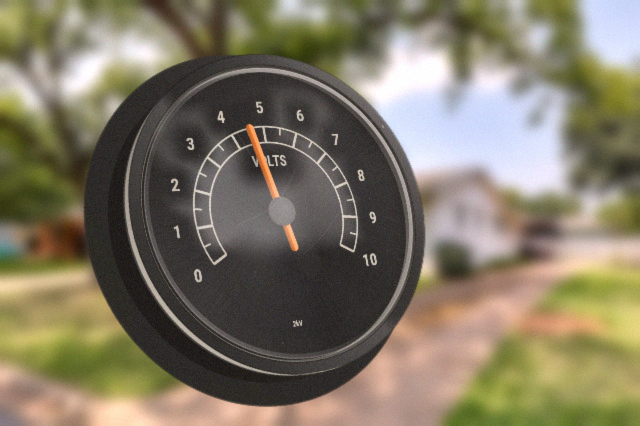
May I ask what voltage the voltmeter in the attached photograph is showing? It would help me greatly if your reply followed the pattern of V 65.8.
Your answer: V 4.5
